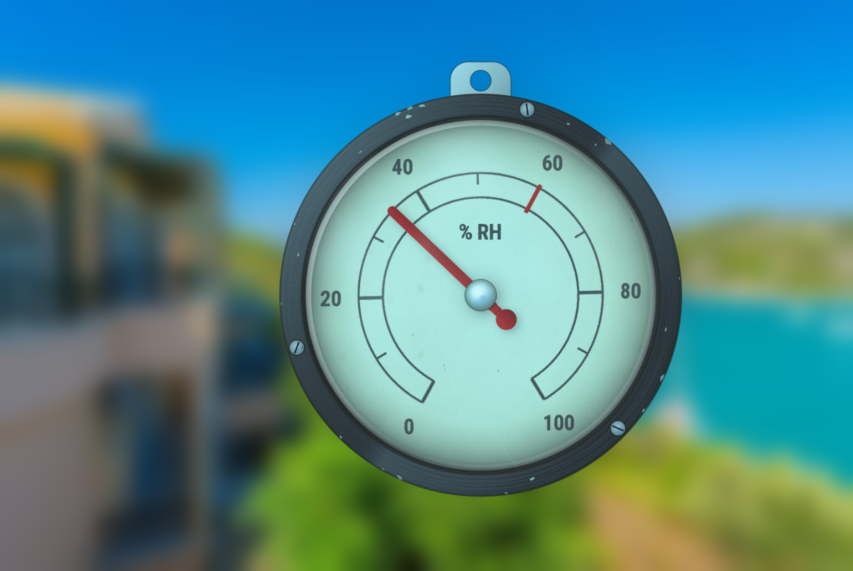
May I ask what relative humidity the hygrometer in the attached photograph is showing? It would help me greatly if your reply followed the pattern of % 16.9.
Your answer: % 35
